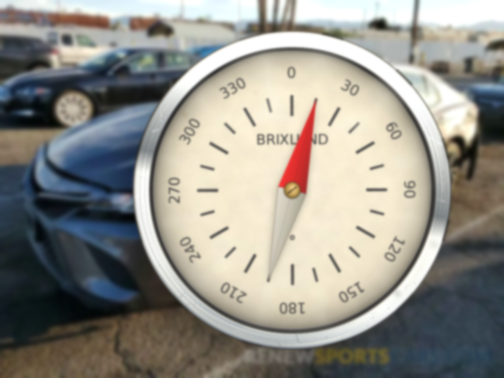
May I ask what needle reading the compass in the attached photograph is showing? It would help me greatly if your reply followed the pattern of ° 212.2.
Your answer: ° 15
